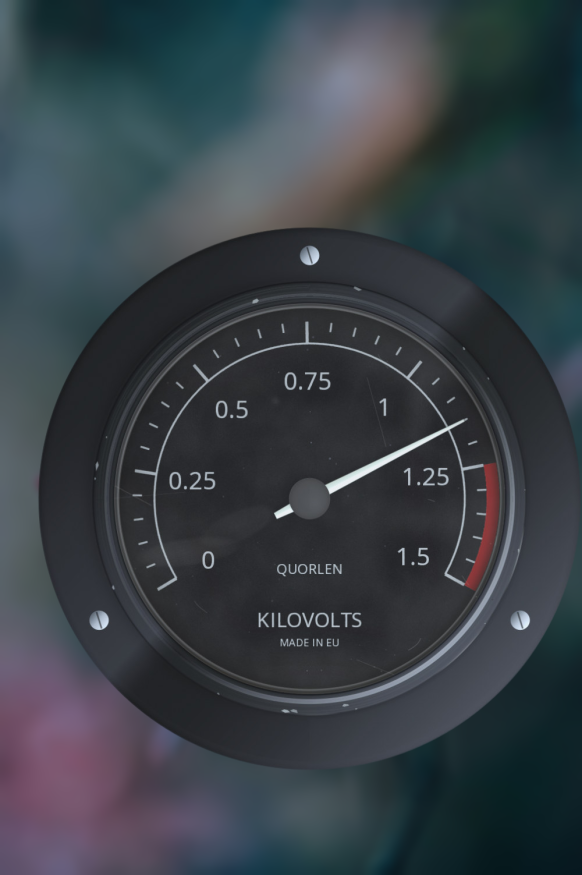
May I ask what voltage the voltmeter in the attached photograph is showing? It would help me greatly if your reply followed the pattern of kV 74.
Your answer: kV 1.15
